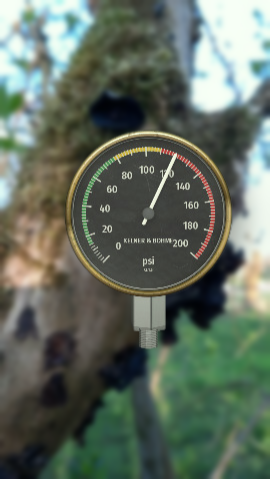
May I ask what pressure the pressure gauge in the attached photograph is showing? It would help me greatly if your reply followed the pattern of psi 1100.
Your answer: psi 120
